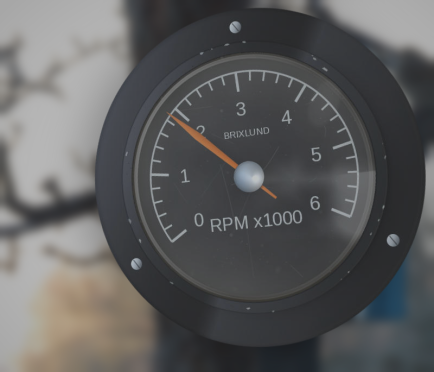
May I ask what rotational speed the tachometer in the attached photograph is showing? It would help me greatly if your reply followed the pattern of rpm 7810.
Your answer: rpm 1900
